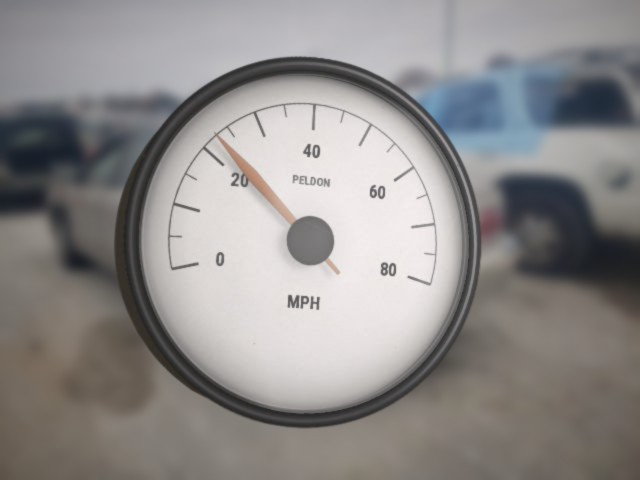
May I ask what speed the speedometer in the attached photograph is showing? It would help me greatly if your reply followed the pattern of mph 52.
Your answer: mph 22.5
